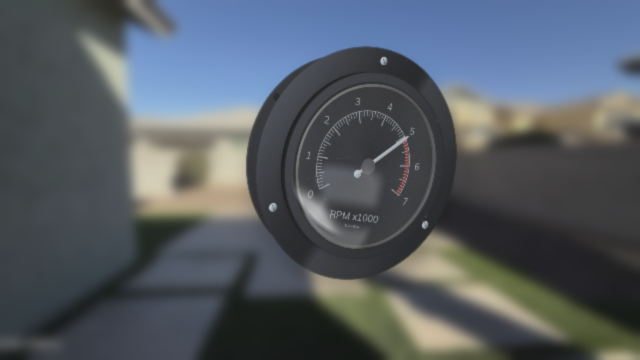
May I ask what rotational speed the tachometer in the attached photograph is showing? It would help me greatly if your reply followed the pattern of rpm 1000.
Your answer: rpm 5000
